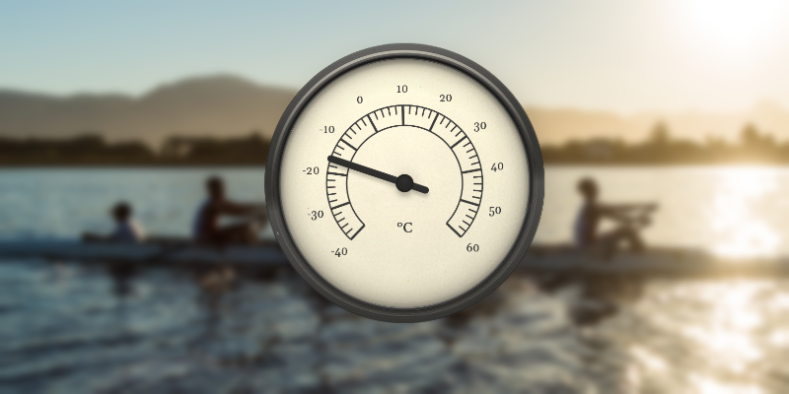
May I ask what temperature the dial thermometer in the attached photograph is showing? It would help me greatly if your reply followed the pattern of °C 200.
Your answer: °C -16
